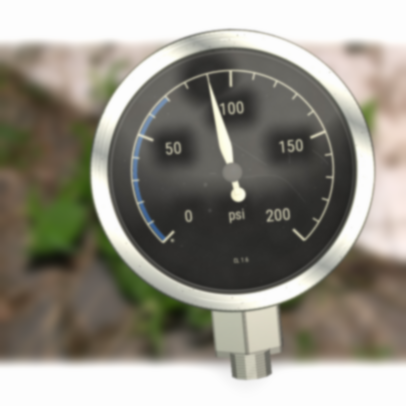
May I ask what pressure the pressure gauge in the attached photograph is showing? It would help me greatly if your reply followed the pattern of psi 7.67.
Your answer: psi 90
